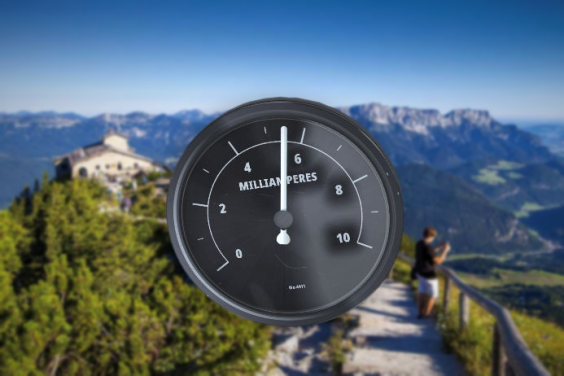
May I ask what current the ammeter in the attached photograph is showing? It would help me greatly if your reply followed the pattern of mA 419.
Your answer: mA 5.5
